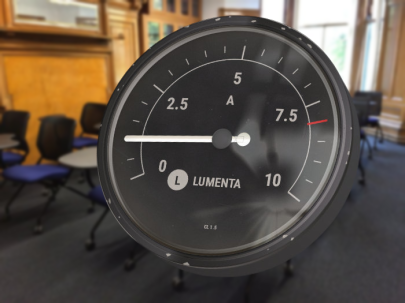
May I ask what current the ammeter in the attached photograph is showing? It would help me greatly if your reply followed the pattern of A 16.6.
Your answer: A 1
